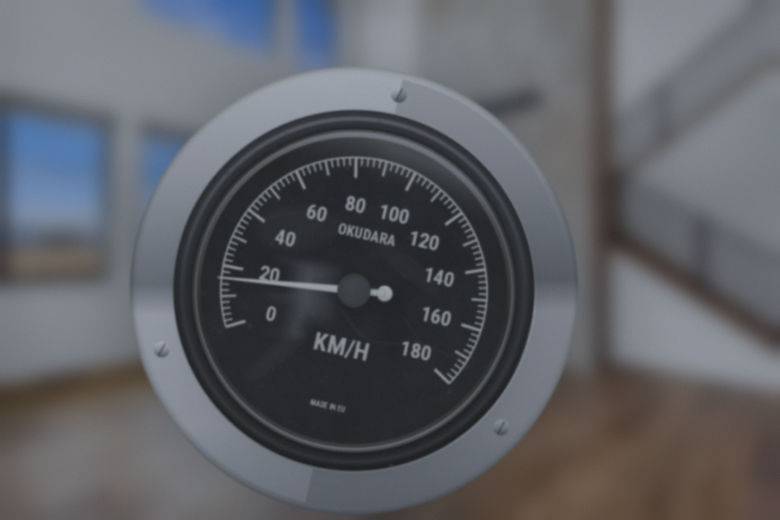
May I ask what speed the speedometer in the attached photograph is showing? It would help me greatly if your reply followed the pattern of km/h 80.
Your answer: km/h 16
